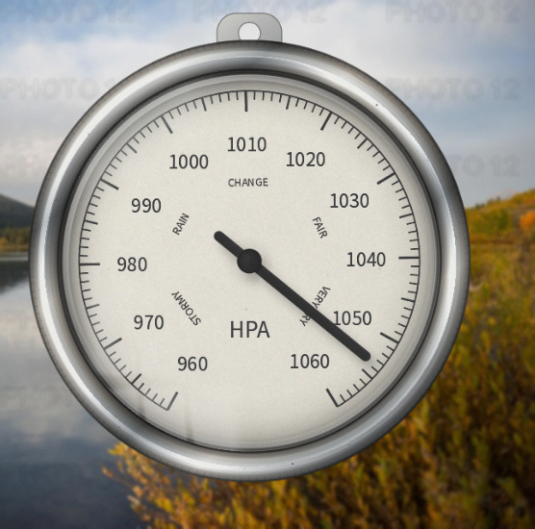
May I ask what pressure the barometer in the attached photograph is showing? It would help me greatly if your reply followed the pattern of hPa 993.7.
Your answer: hPa 1053.5
